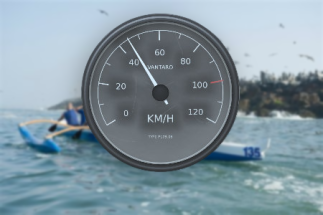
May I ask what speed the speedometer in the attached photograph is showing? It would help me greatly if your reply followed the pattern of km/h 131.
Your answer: km/h 45
